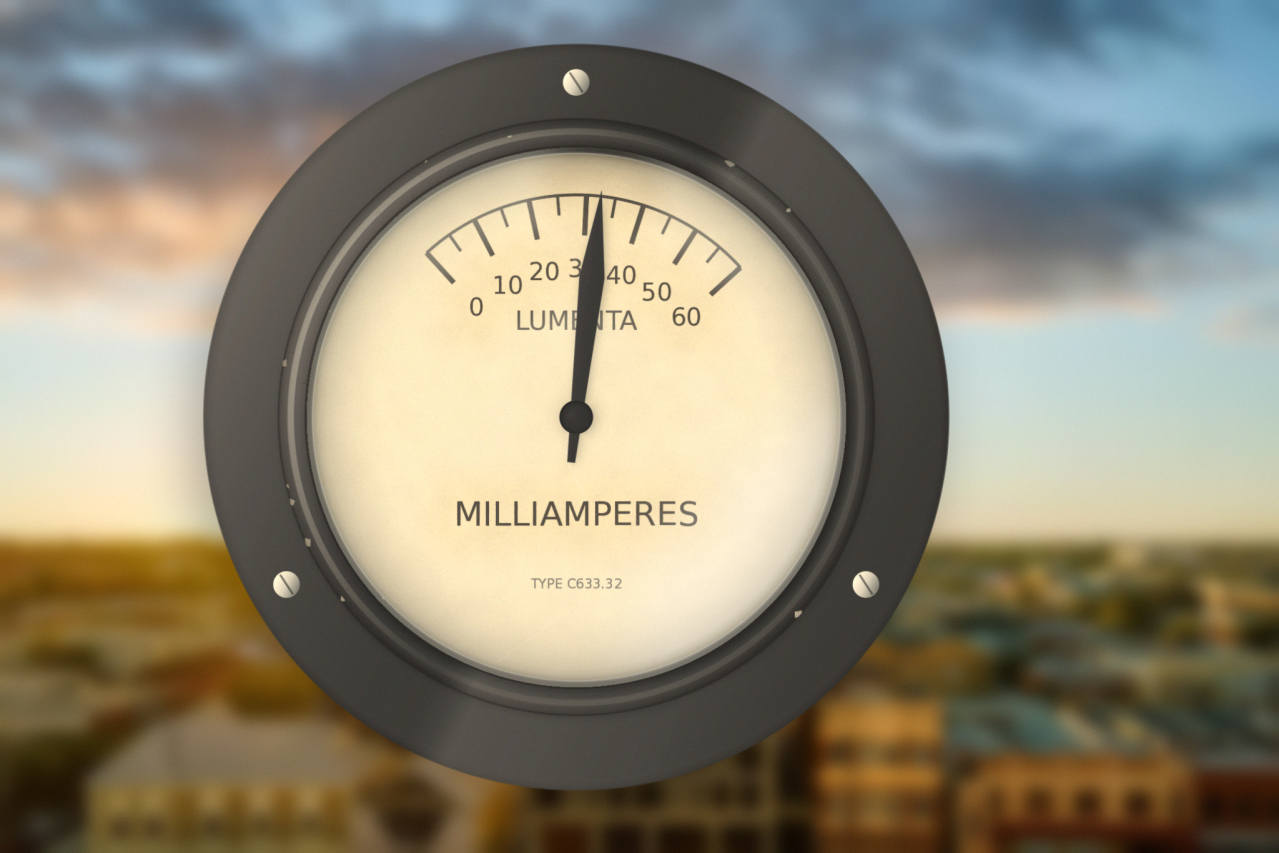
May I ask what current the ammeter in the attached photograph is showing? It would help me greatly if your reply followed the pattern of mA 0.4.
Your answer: mA 32.5
